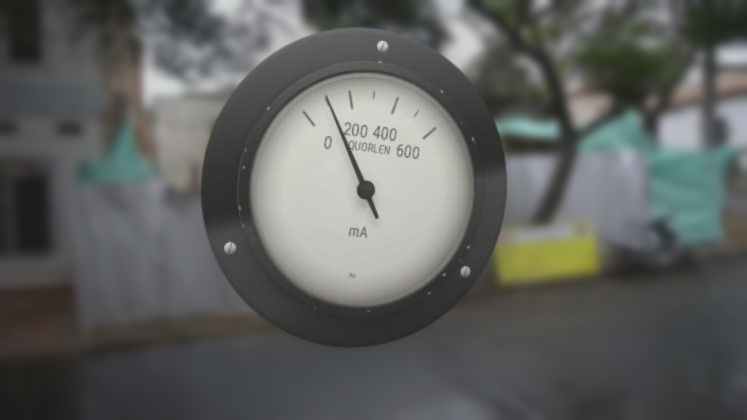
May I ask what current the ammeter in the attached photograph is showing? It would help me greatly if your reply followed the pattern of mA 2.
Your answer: mA 100
